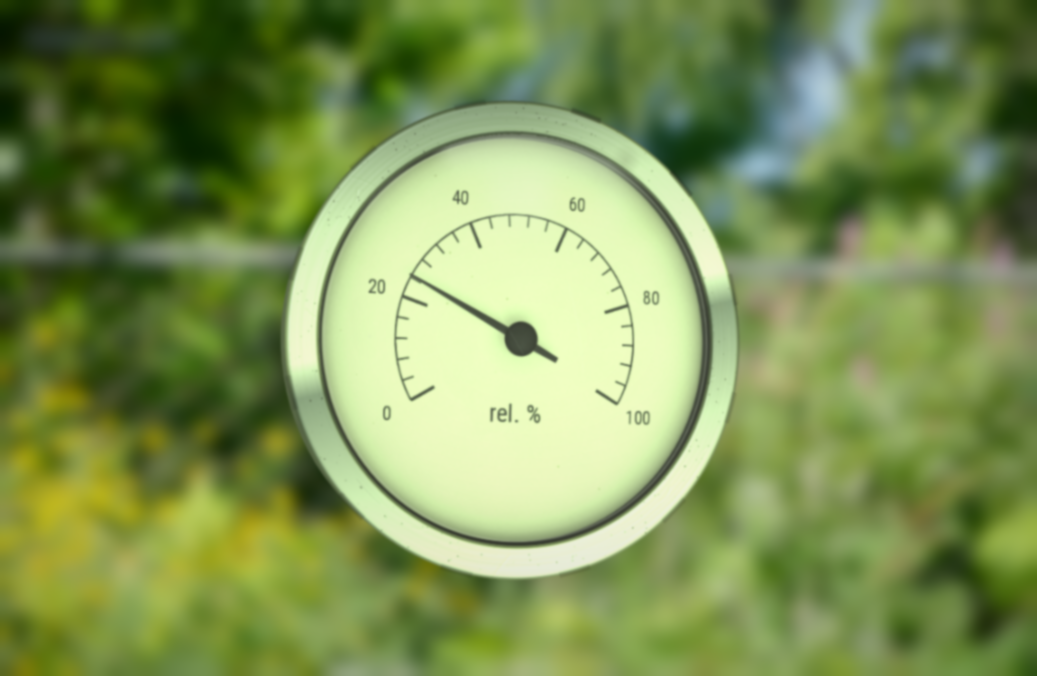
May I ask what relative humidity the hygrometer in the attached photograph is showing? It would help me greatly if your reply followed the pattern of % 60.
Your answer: % 24
